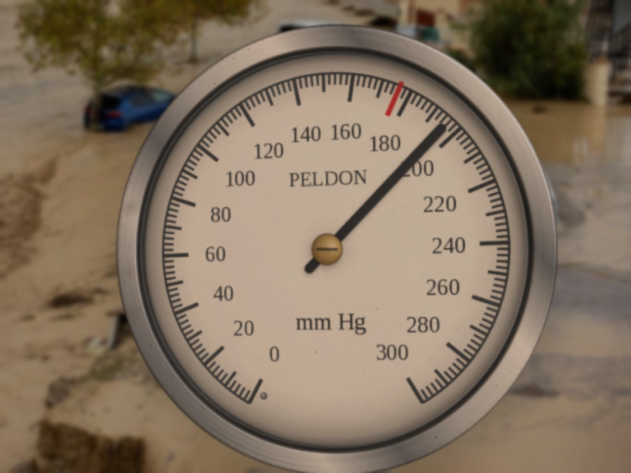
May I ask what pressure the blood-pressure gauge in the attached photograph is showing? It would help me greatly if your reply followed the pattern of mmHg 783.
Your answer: mmHg 196
